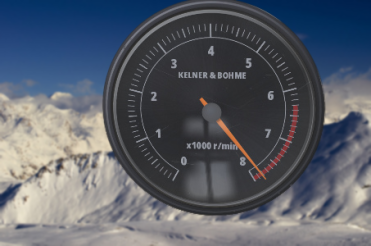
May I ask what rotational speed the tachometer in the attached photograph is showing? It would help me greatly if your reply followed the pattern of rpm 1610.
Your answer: rpm 7800
